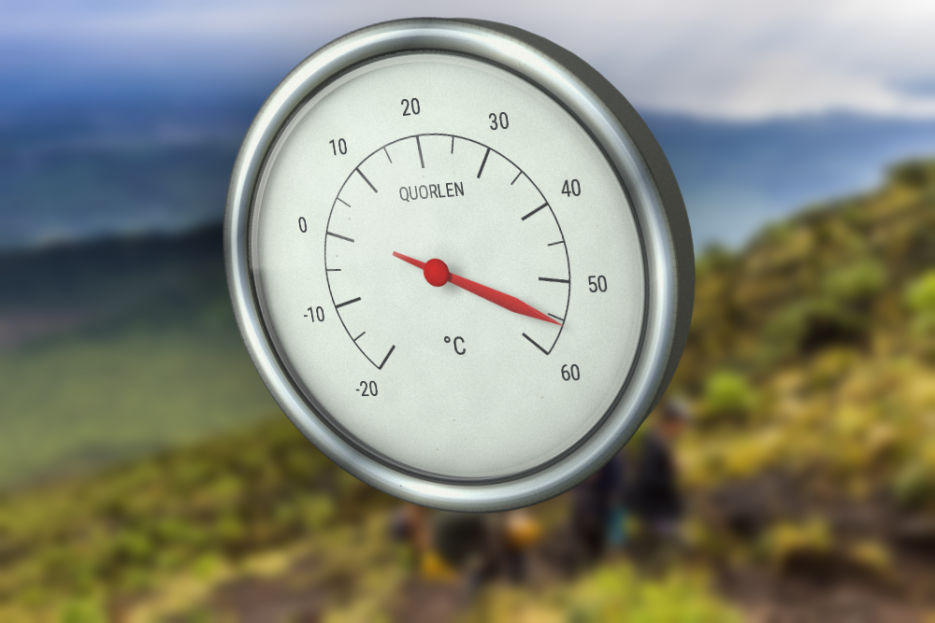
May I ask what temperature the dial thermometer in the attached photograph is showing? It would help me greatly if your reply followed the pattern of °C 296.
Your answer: °C 55
